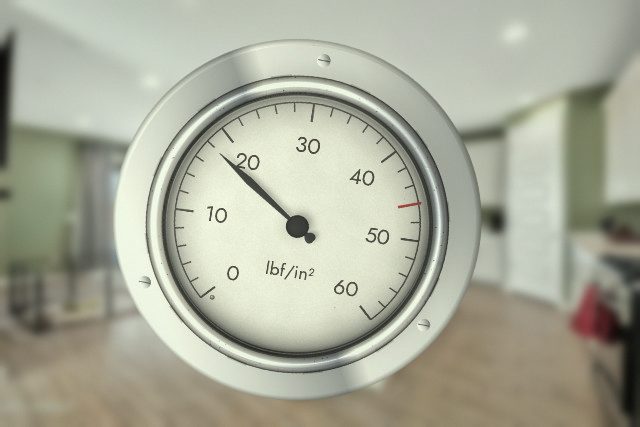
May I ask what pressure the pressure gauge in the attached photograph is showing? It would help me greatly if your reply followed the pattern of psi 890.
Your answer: psi 18
